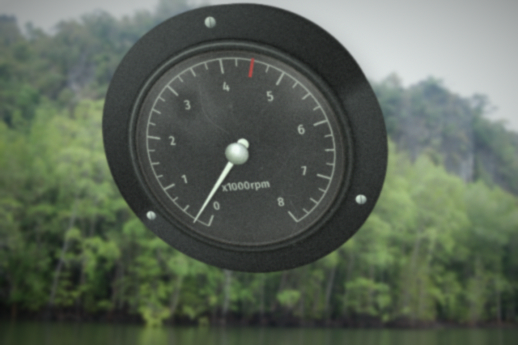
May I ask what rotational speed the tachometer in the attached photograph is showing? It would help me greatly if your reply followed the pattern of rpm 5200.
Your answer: rpm 250
